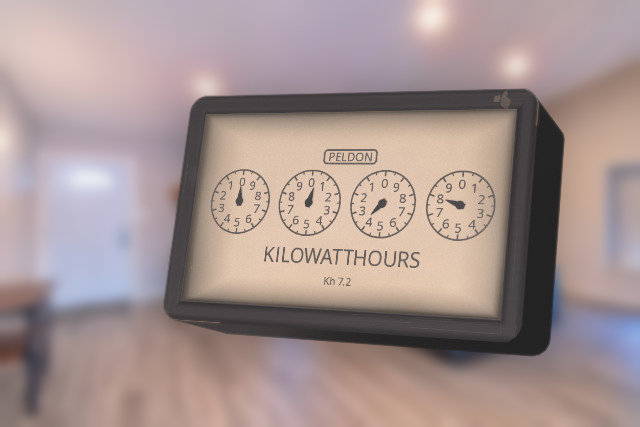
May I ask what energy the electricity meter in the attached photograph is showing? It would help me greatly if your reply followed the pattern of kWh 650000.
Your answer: kWh 38
